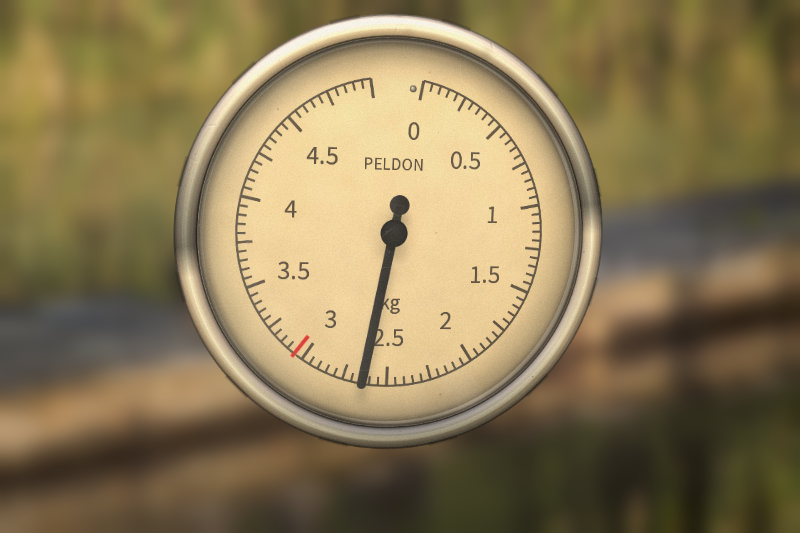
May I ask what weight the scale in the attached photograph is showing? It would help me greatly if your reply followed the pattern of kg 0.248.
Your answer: kg 2.65
